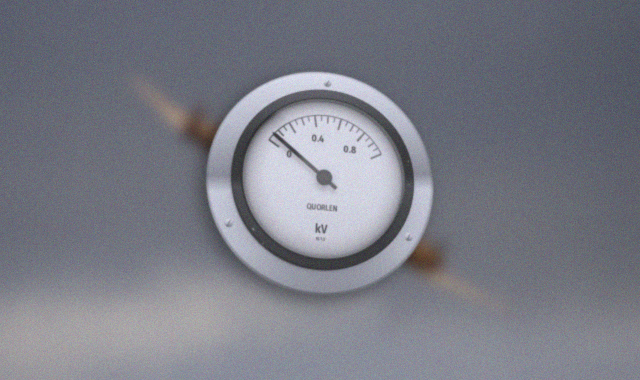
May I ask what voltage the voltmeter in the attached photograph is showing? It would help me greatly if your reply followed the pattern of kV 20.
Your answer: kV 0.05
